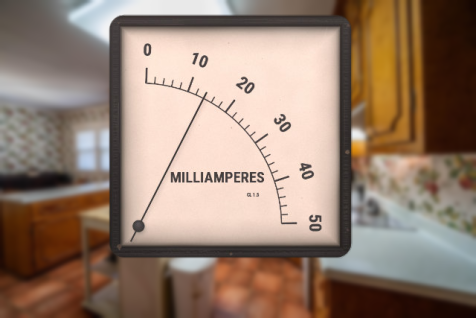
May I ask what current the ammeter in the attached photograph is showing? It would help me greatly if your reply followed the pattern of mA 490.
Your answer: mA 14
